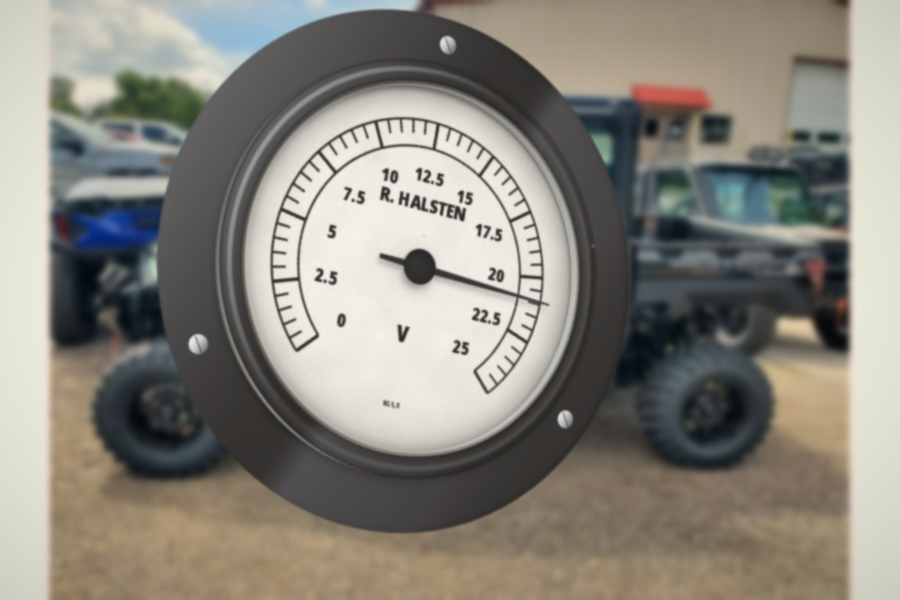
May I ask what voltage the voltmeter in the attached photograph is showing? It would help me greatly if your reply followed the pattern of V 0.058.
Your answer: V 21
